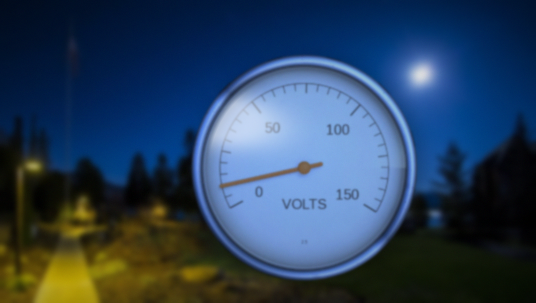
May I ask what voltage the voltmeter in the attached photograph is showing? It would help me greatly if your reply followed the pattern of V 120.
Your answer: V 10
